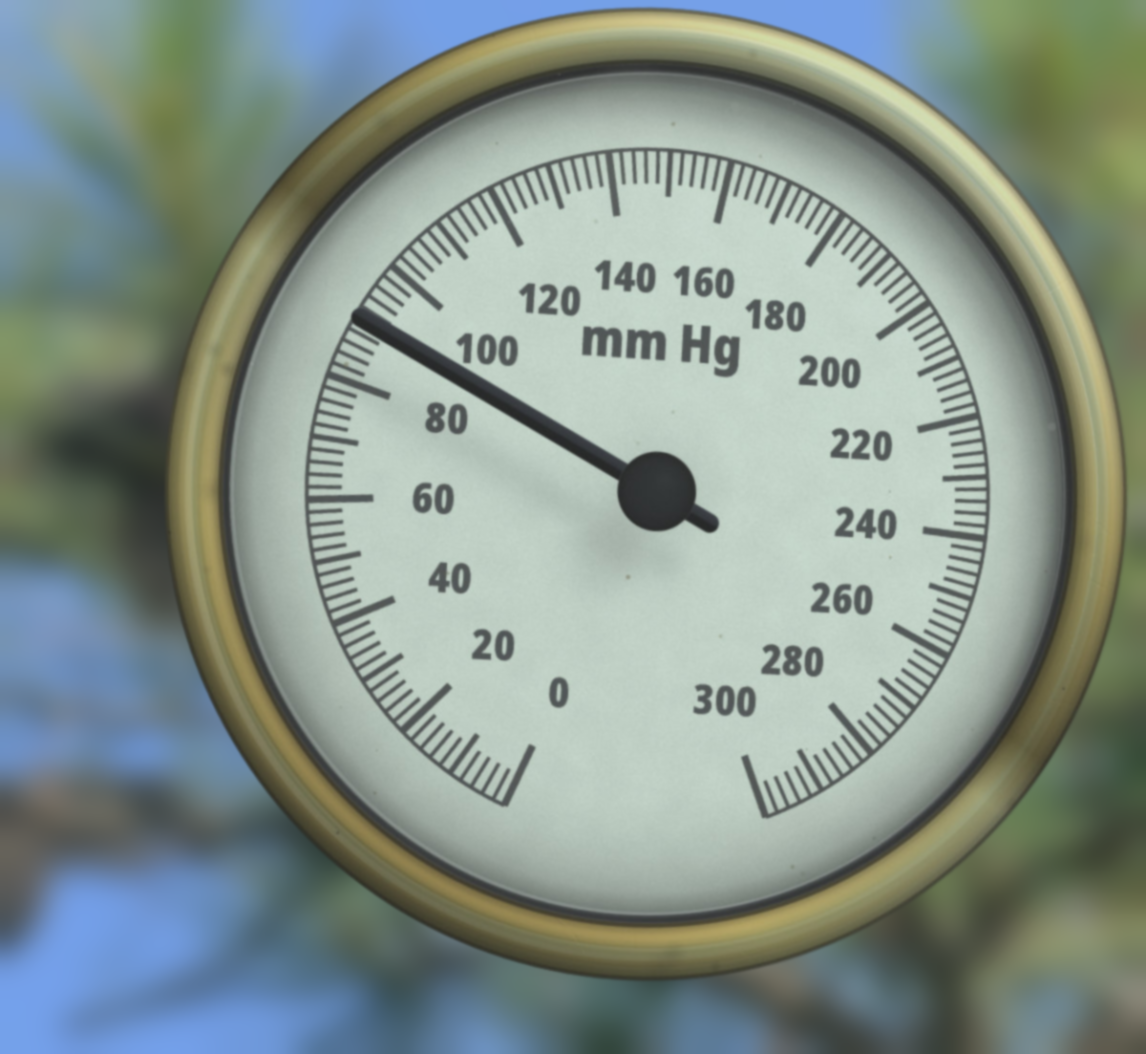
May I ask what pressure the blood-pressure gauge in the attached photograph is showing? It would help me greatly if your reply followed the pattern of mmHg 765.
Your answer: mmHg 90
